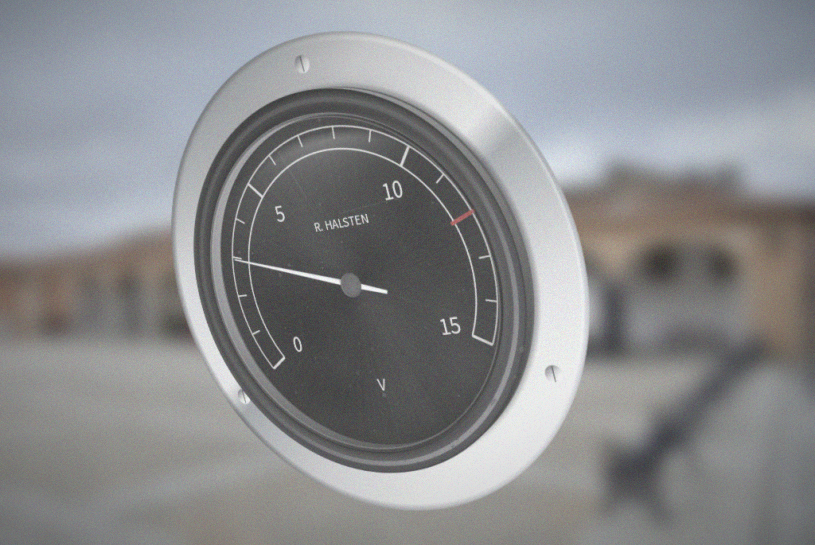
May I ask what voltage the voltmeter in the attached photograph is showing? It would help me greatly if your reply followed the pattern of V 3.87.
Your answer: V 3
